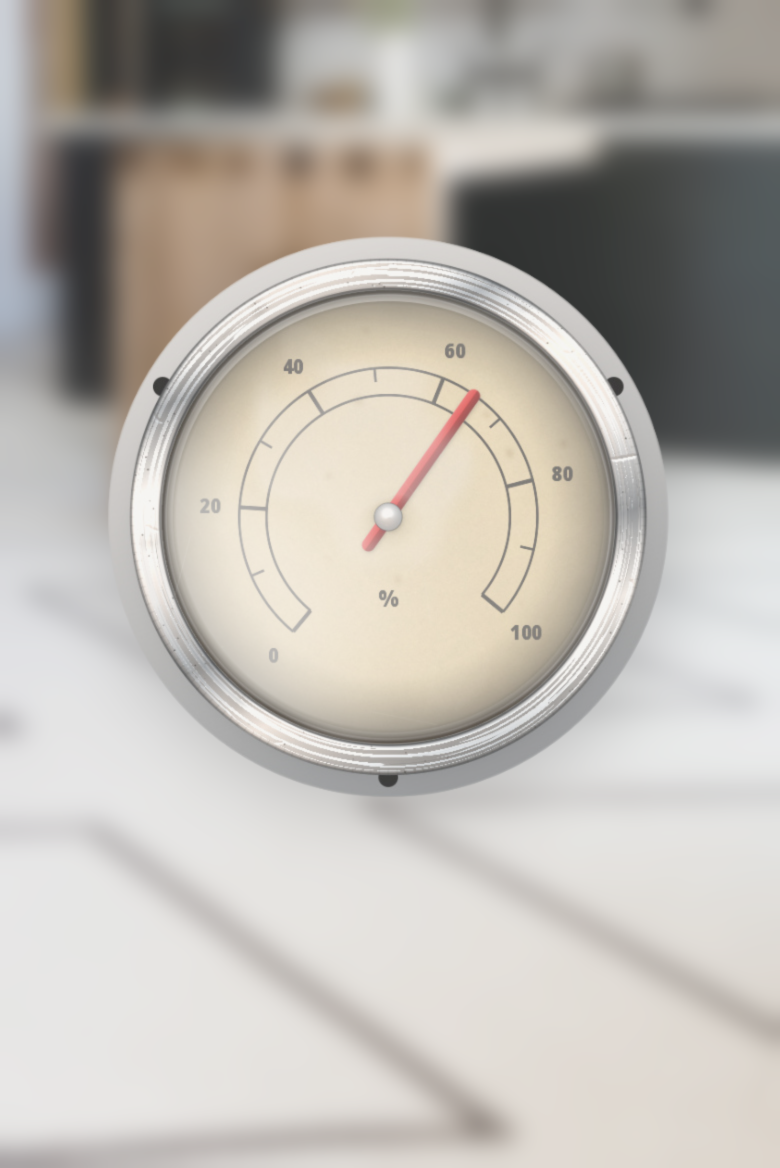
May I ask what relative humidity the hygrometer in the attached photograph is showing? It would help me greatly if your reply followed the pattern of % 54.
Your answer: % 65
